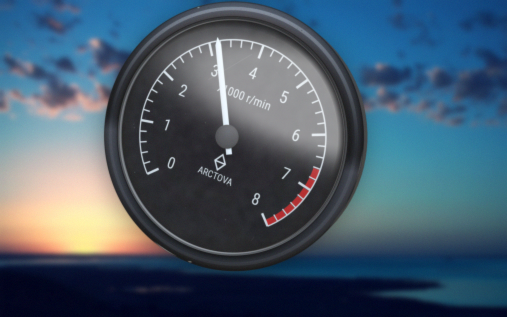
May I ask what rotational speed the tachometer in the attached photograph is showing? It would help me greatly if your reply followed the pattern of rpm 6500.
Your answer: rpm 3200
